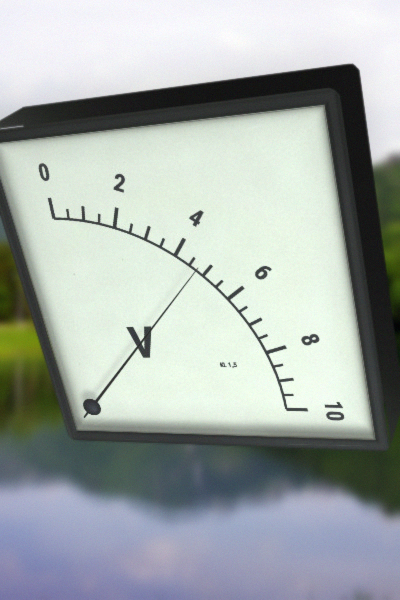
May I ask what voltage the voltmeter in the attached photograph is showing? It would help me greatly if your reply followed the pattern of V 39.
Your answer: V 4.75
